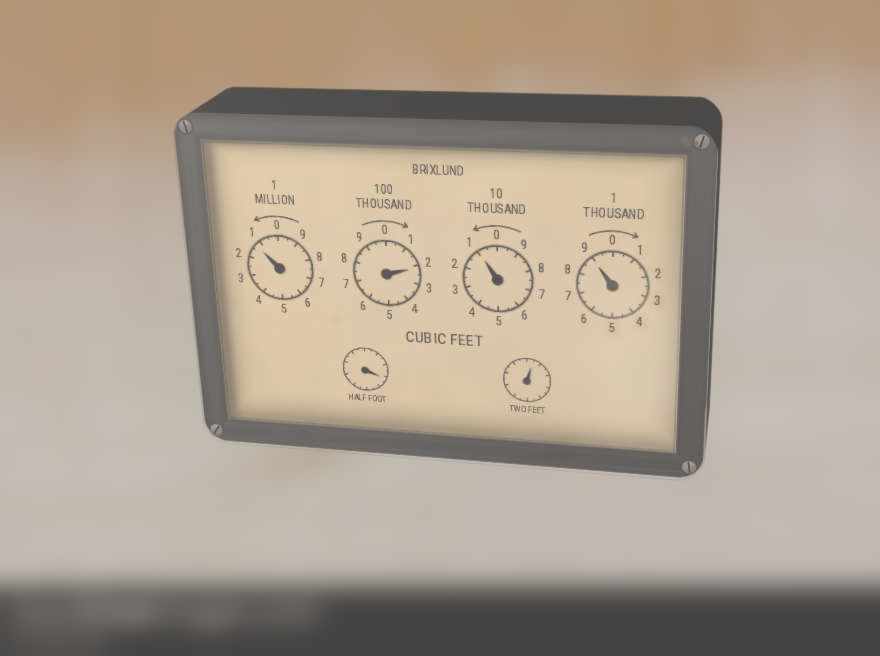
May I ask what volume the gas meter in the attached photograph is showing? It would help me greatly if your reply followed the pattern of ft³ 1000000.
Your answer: ft³ 120900
